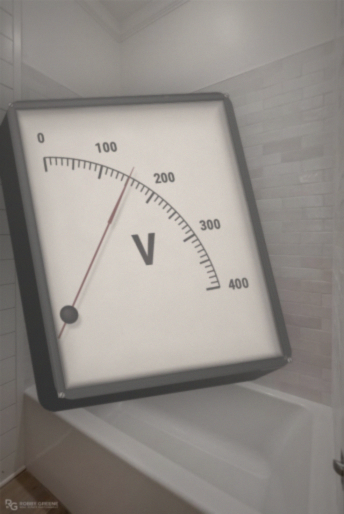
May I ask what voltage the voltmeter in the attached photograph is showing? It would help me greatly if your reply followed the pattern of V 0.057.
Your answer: V 150
